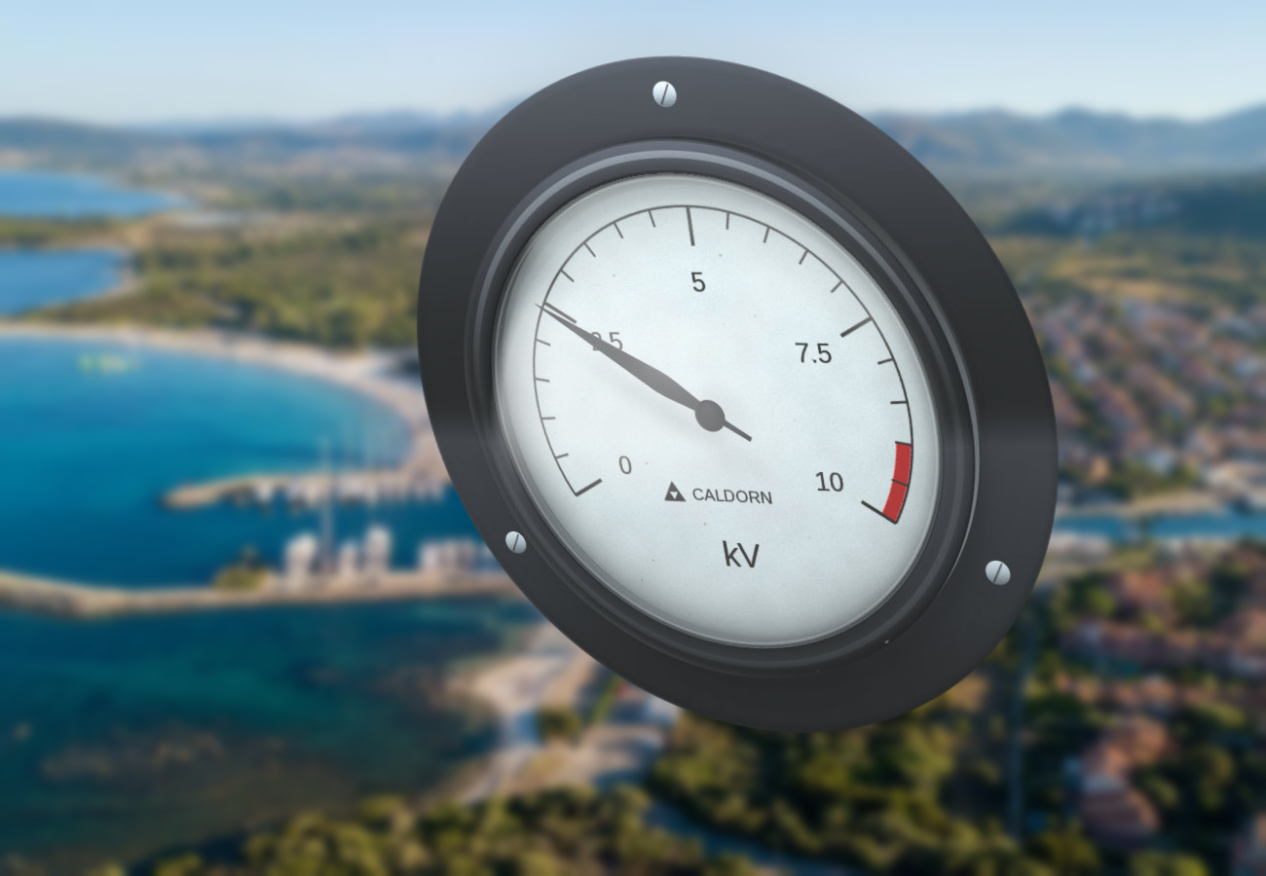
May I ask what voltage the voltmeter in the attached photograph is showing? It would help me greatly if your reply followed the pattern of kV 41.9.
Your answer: kV 2.5
